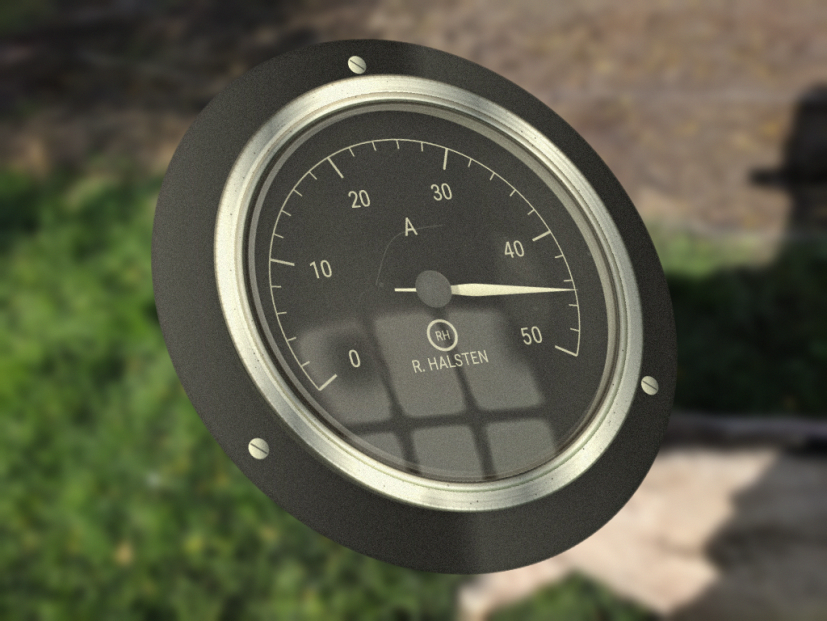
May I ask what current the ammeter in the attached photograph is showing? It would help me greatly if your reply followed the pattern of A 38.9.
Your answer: A 45
